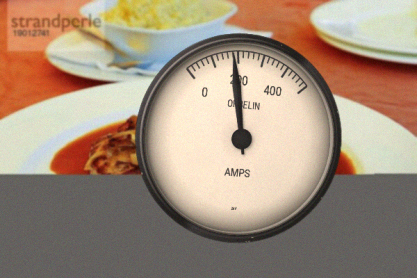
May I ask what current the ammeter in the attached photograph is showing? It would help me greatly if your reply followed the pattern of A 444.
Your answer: A 180
